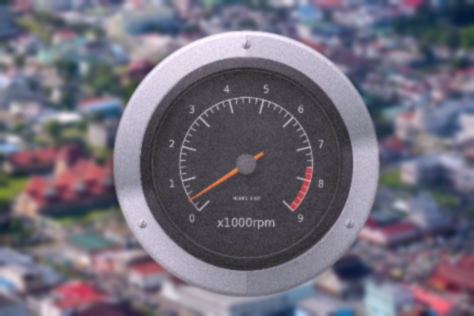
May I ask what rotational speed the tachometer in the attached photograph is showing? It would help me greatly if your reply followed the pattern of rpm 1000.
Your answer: rpm 400
